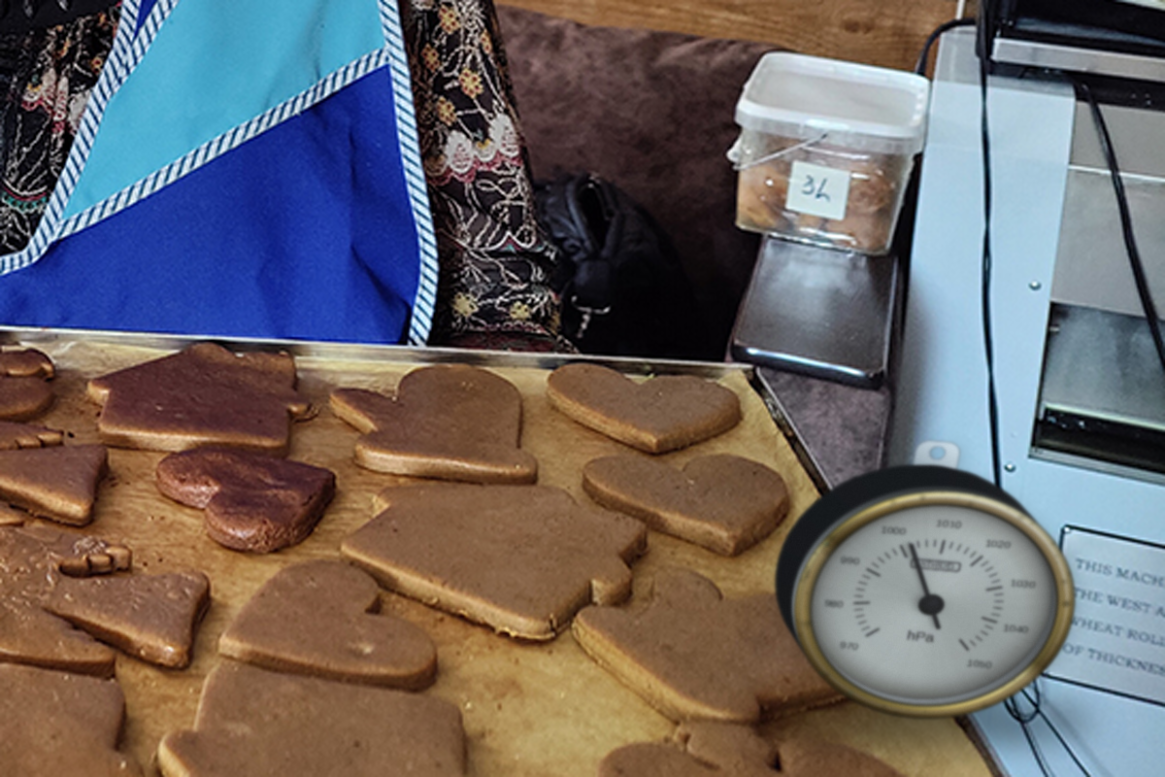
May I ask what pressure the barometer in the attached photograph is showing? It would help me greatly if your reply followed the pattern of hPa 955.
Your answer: hPa 1002
